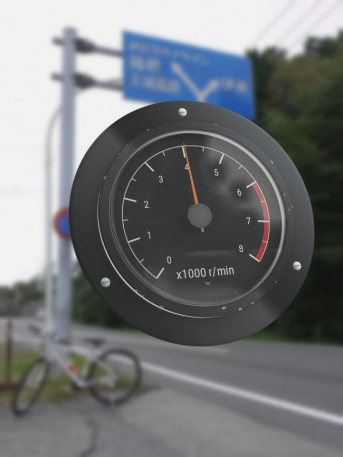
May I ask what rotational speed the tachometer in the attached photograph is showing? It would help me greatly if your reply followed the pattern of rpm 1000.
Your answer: rpm 4000
